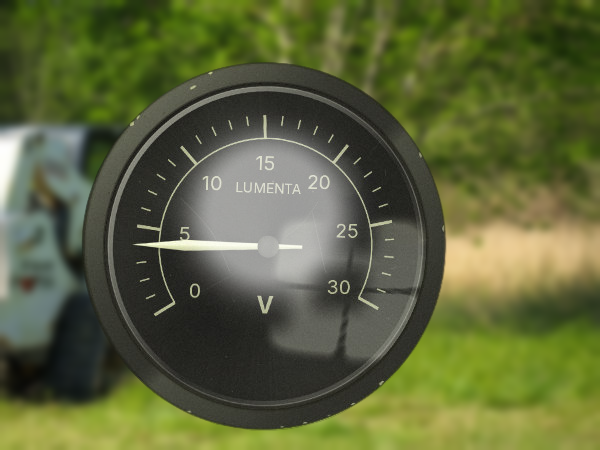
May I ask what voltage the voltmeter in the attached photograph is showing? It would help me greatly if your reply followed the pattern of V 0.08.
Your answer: V 4
